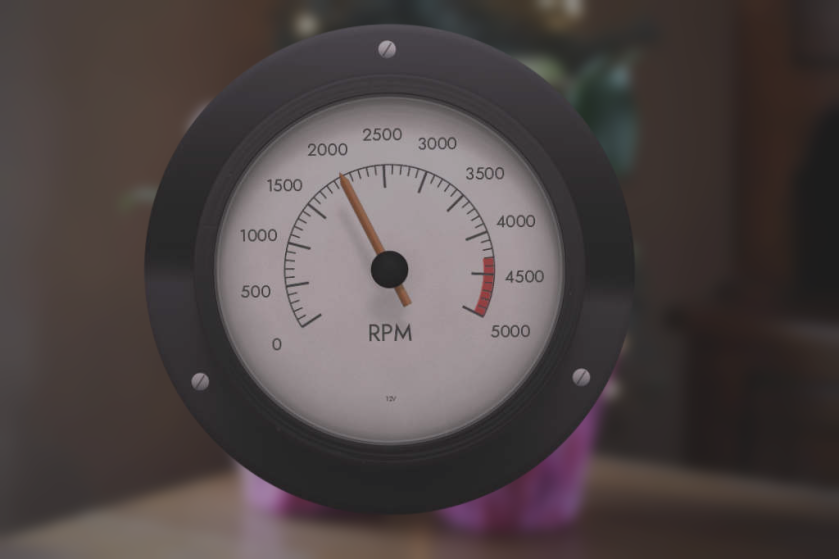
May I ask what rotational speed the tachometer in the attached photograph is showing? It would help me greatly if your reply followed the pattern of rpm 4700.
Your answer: rpm 2000
